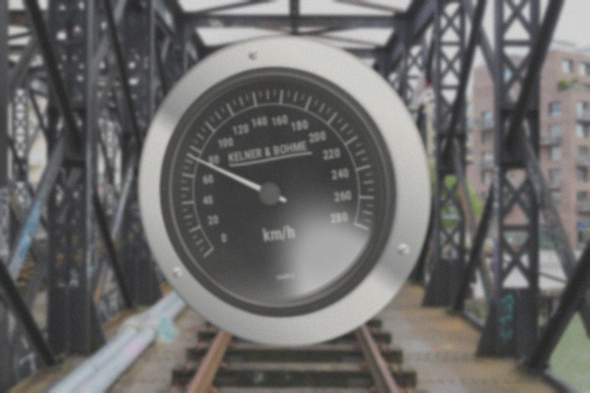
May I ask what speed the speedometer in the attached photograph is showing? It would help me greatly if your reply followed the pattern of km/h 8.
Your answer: km/h 75
